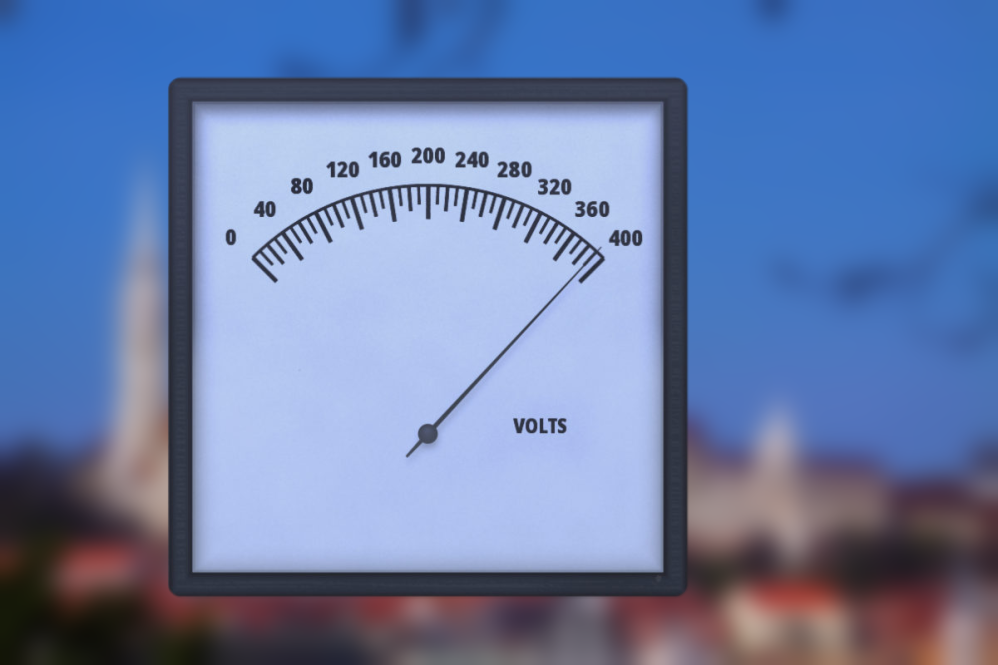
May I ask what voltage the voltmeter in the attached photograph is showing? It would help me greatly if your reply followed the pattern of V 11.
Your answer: V 390
